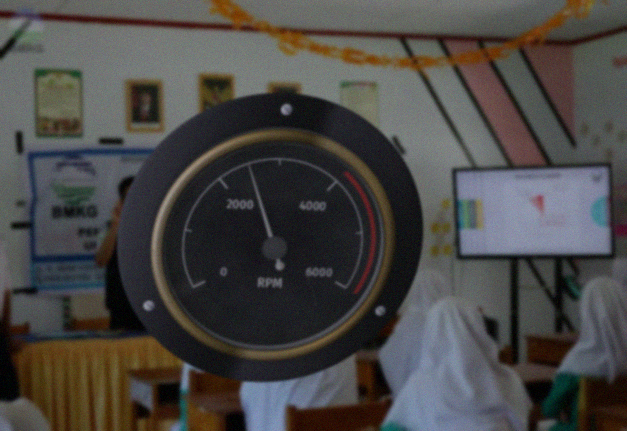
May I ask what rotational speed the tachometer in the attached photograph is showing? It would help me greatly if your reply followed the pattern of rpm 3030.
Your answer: rpm 2500
